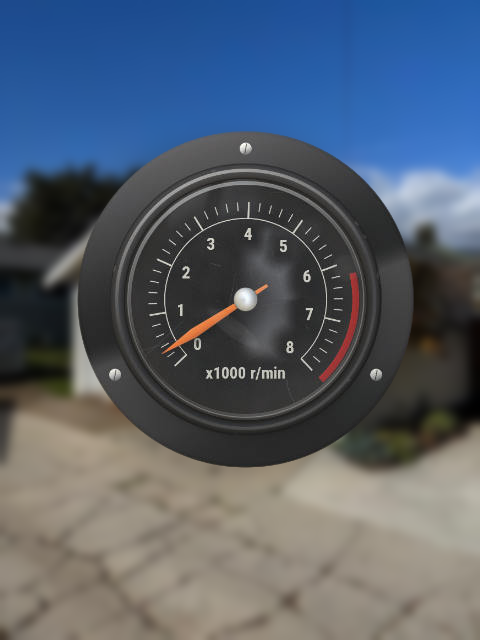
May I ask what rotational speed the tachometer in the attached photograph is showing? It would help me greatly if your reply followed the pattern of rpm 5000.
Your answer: rpm 300
